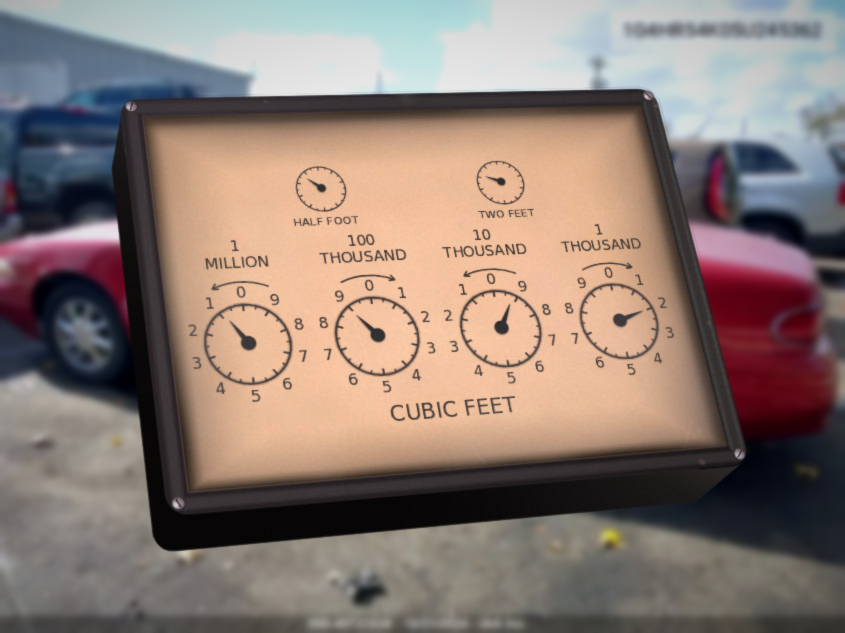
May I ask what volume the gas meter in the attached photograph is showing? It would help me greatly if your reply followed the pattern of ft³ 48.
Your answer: ft³ 89200
